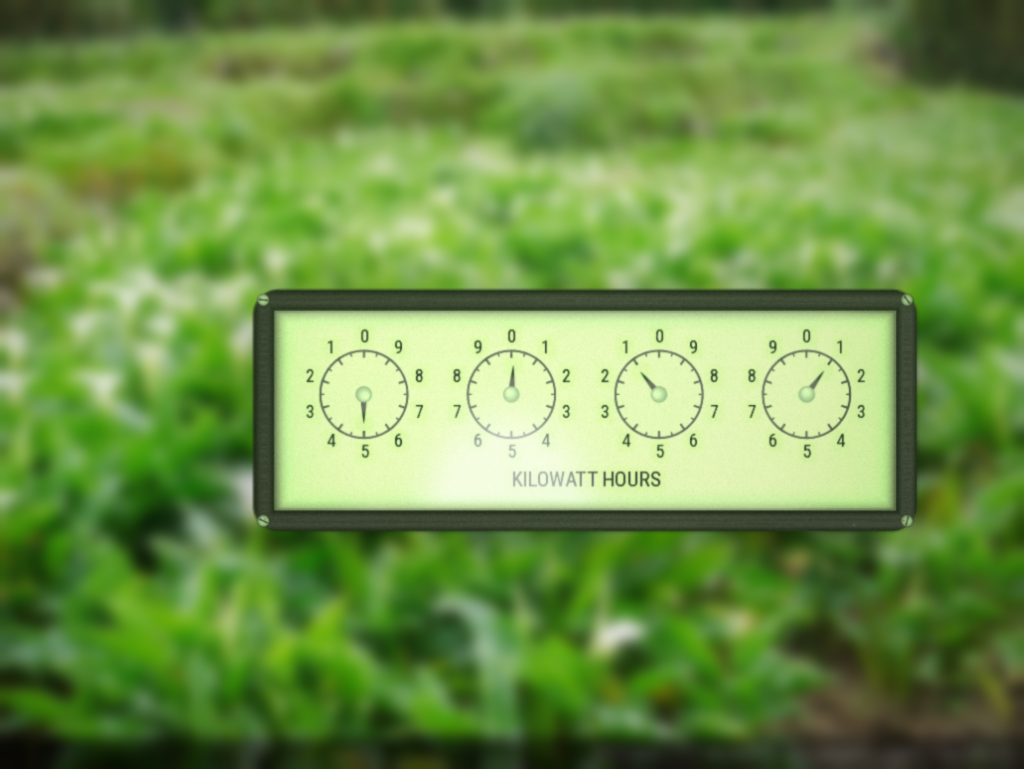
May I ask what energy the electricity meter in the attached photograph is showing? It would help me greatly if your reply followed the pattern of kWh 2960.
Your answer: kWh 5011
